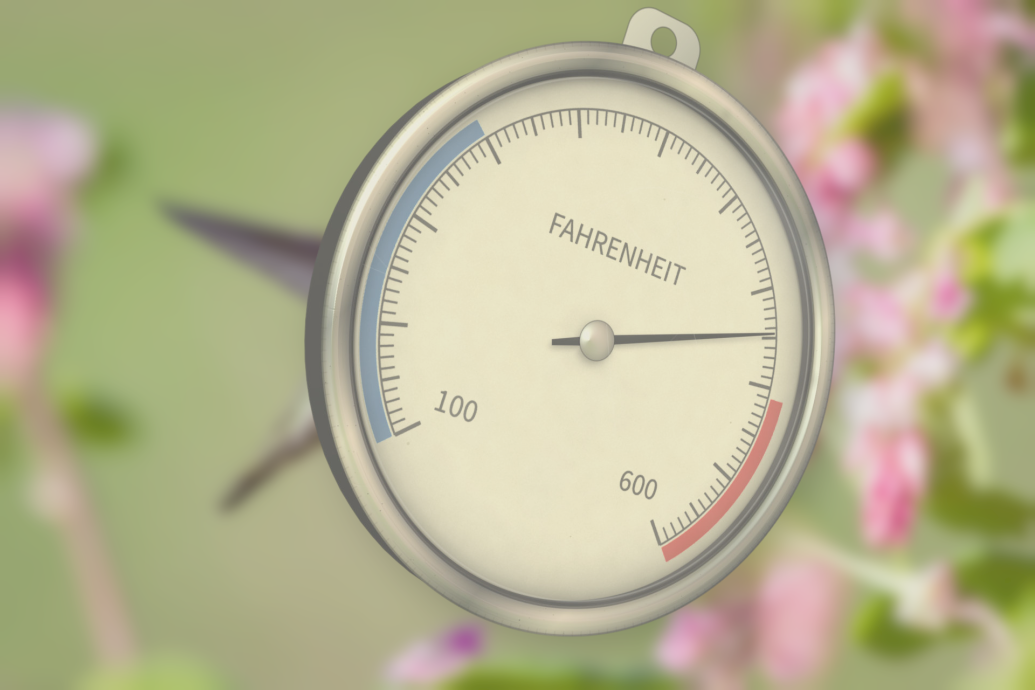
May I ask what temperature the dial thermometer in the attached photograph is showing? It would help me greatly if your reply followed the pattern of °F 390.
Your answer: °F 472.5
